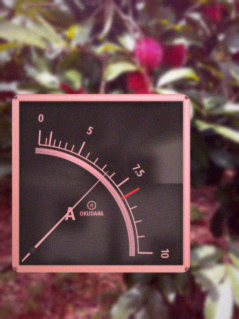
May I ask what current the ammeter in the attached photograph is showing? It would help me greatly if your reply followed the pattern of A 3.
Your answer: A 6.75
